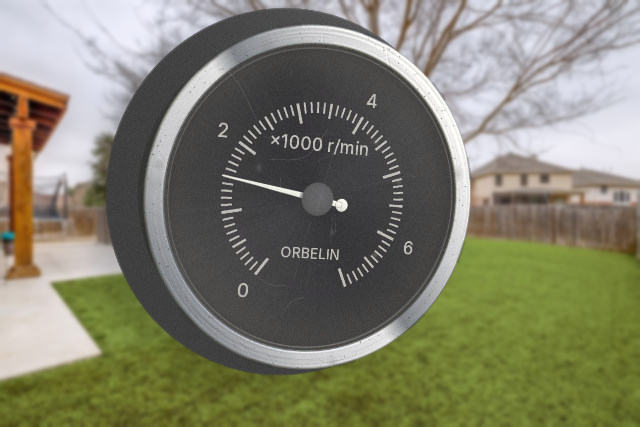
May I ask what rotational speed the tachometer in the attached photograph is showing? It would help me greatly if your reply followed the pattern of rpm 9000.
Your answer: rpm 1500
